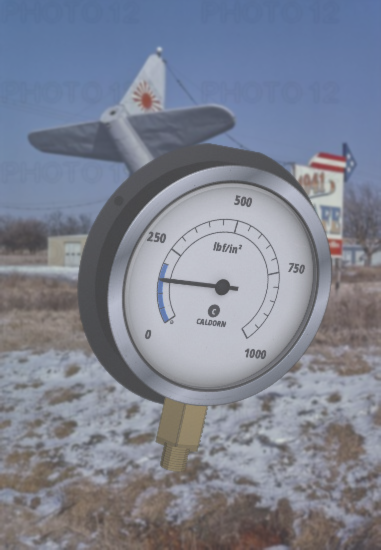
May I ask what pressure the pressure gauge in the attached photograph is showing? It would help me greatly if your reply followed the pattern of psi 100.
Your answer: psi 150
